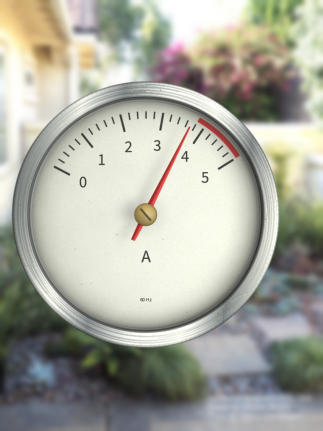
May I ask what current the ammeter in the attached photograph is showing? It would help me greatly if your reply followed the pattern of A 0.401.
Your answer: A 3.7
